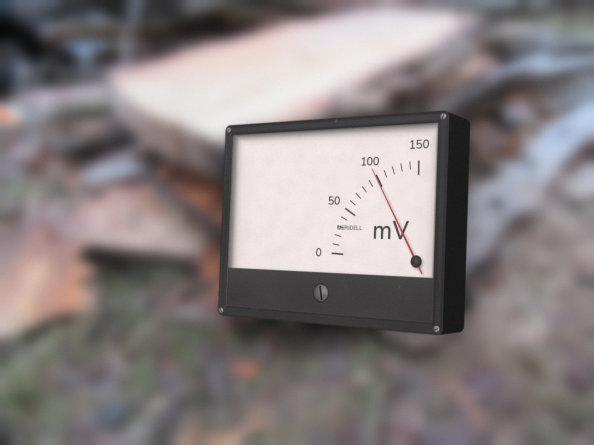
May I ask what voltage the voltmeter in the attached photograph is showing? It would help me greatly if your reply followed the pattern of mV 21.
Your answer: mV 100
